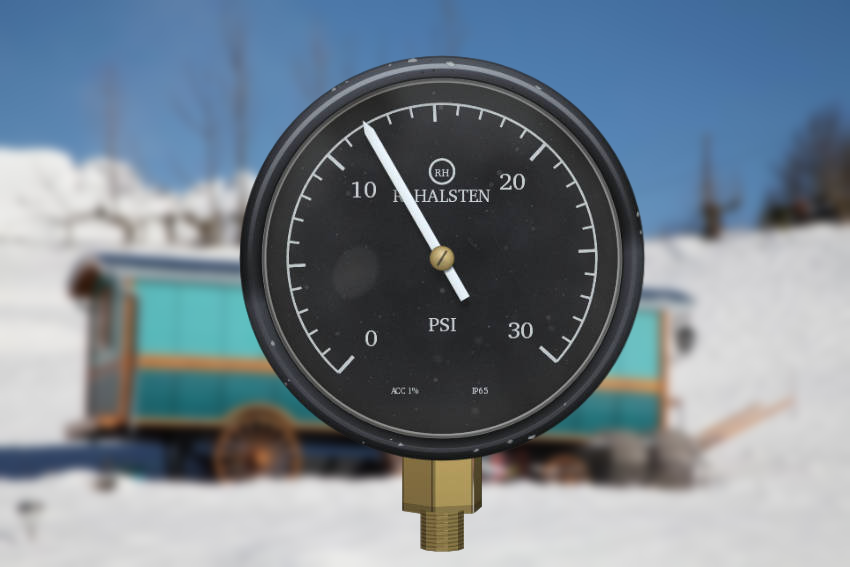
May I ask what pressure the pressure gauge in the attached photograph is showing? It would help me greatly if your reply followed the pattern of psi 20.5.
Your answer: psi 12
